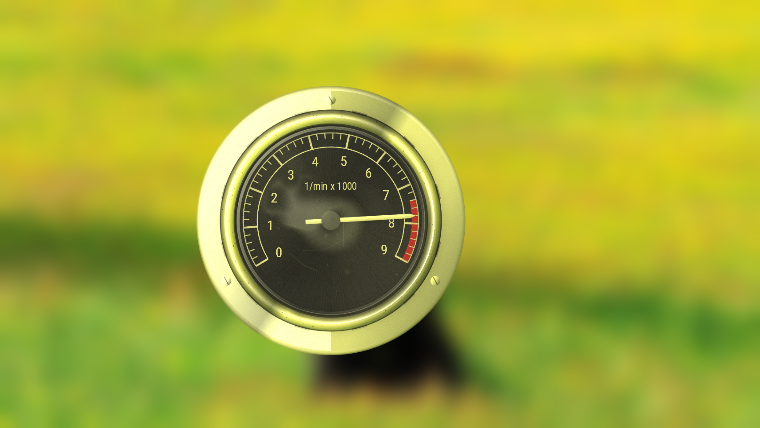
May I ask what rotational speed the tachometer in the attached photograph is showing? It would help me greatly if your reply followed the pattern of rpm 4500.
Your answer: rpm 7800
